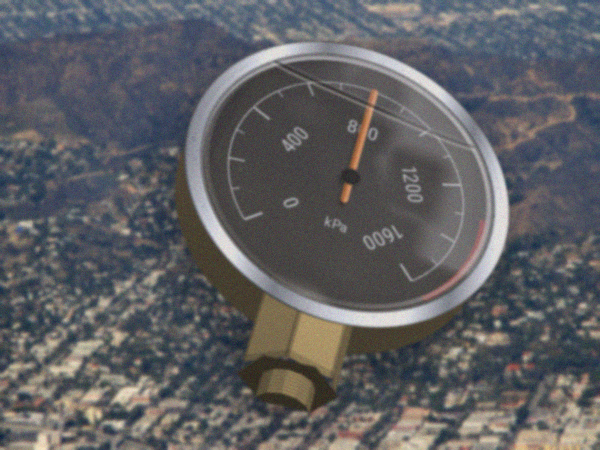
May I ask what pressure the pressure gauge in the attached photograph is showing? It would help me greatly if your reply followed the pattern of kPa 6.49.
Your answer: kPa 800
